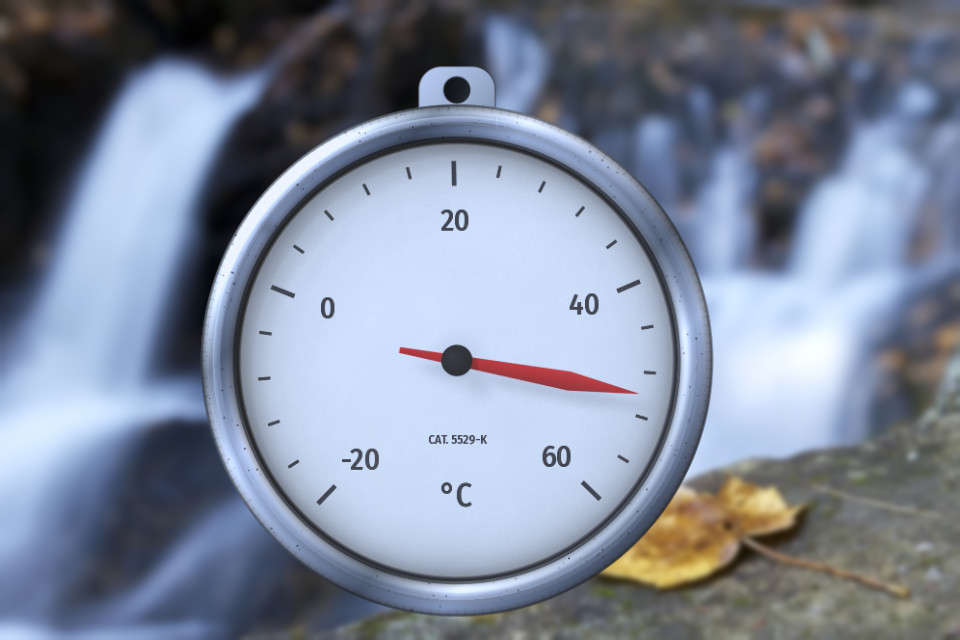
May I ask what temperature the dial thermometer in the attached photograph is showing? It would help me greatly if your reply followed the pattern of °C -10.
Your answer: °C 50
